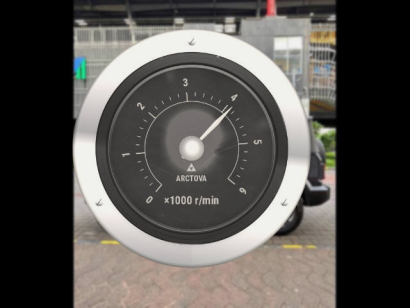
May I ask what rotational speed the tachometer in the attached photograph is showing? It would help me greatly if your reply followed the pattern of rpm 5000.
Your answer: rpm 4100
